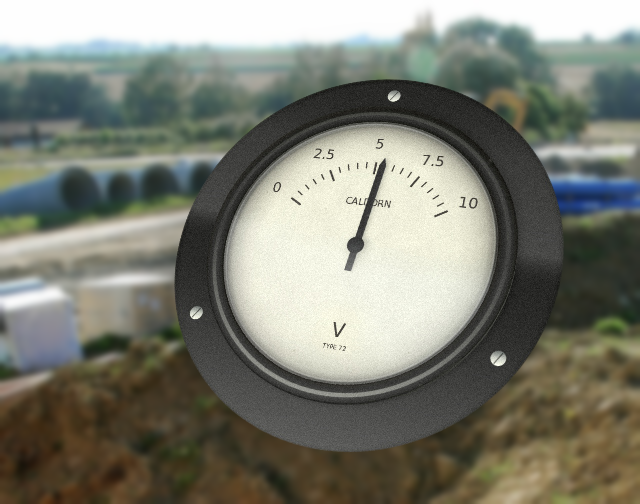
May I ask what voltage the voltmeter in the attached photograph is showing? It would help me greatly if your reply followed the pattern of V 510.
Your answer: V 5.5
